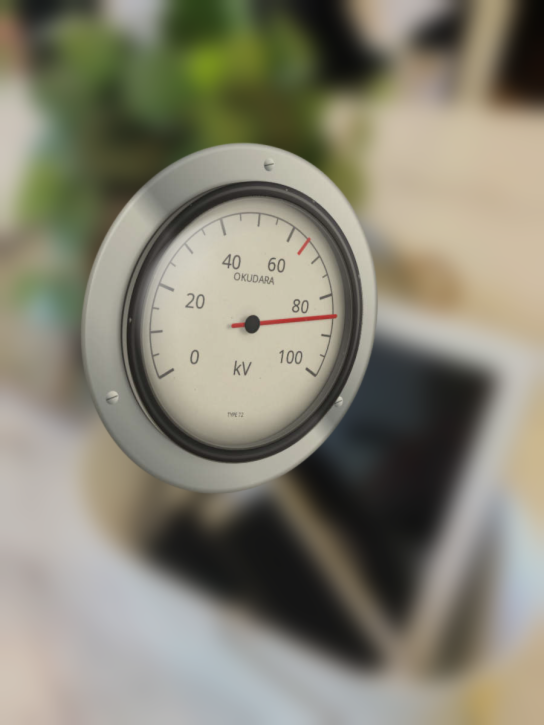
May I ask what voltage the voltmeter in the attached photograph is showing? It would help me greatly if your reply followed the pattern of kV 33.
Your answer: kV 85
